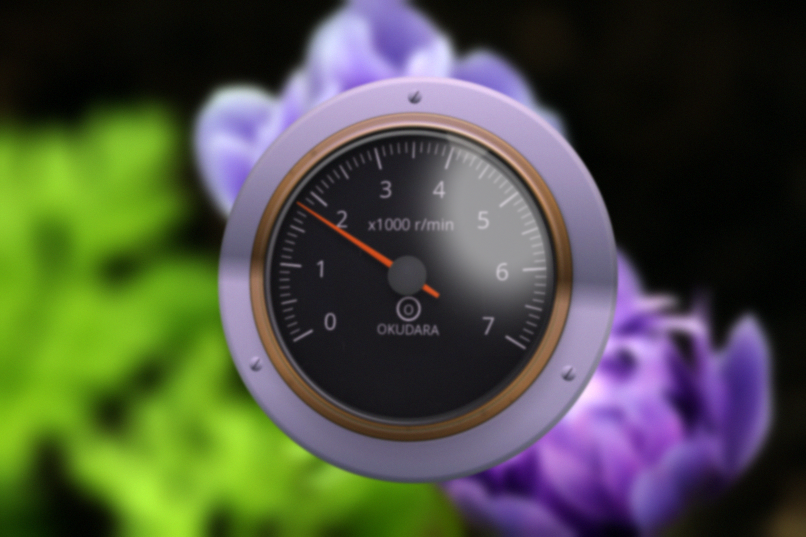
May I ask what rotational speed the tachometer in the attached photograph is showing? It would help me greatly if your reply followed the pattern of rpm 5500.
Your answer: rpm 1800
